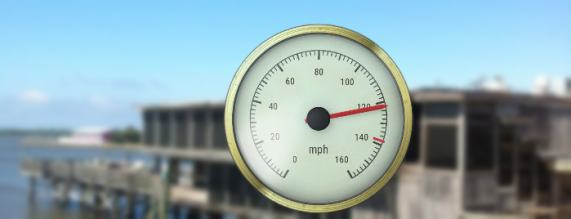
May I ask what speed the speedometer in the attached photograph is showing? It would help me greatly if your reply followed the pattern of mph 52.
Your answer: mph 122
